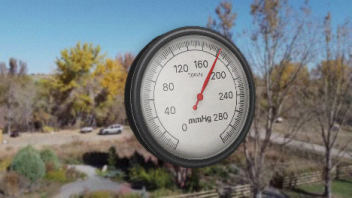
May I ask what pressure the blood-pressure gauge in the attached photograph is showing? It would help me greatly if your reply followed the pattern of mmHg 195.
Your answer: mmHg 180
